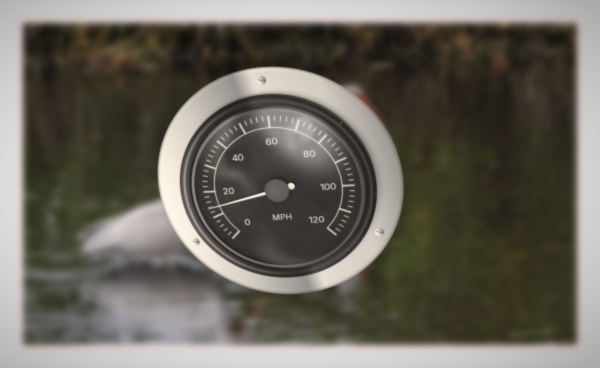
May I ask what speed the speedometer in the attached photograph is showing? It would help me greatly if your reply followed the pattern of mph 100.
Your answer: mph 14
